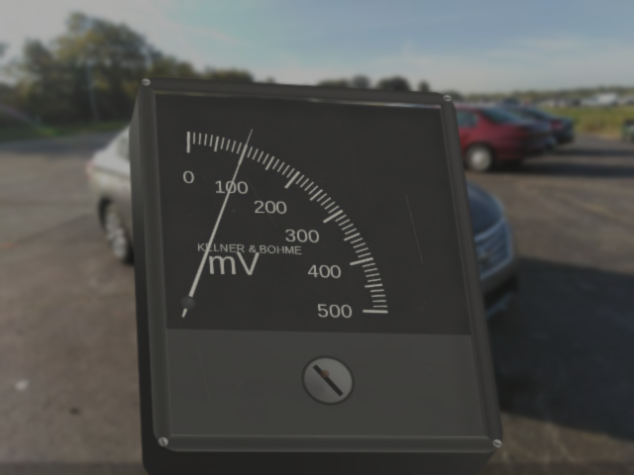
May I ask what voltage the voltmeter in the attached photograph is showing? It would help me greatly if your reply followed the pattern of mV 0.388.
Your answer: mV 100
